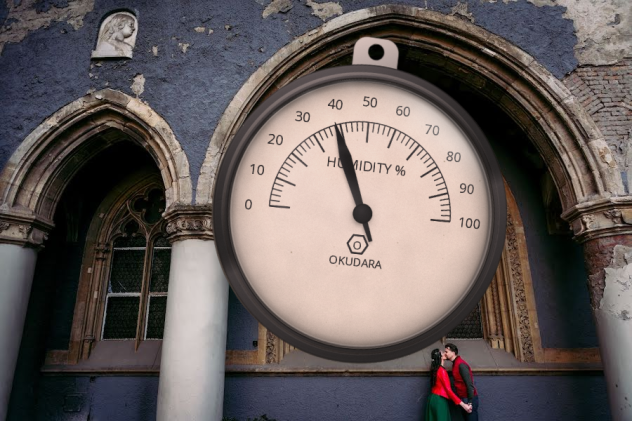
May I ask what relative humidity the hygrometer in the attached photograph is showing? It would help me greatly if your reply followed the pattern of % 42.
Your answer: % 38
